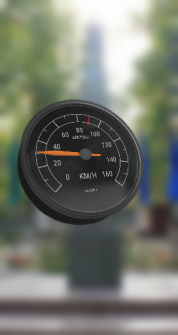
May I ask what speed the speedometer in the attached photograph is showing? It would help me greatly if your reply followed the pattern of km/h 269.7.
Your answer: km/h 30
